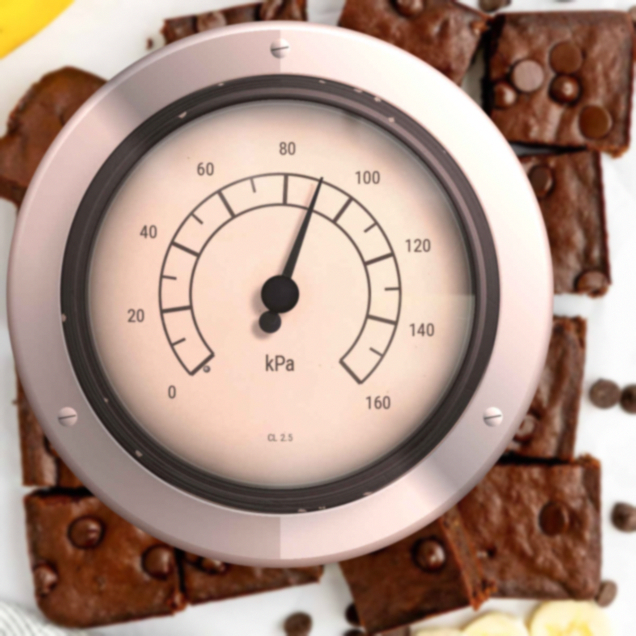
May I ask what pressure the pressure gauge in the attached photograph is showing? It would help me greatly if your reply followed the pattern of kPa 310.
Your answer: kPa 90
